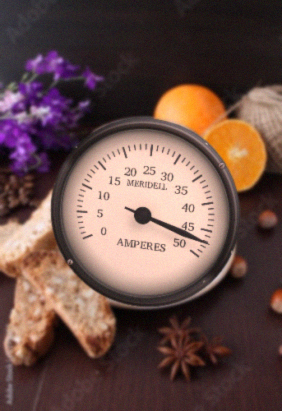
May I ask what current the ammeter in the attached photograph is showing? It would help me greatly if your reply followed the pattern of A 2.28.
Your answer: A 47
